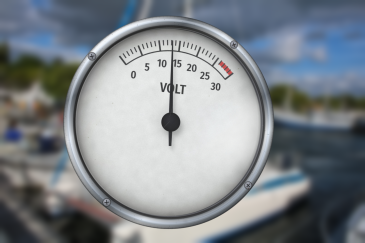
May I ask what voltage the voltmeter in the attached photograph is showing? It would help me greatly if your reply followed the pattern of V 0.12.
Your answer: V 13
